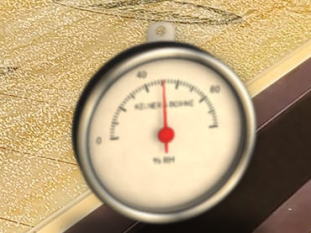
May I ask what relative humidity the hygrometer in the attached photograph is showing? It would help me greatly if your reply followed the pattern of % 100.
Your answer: % 50
